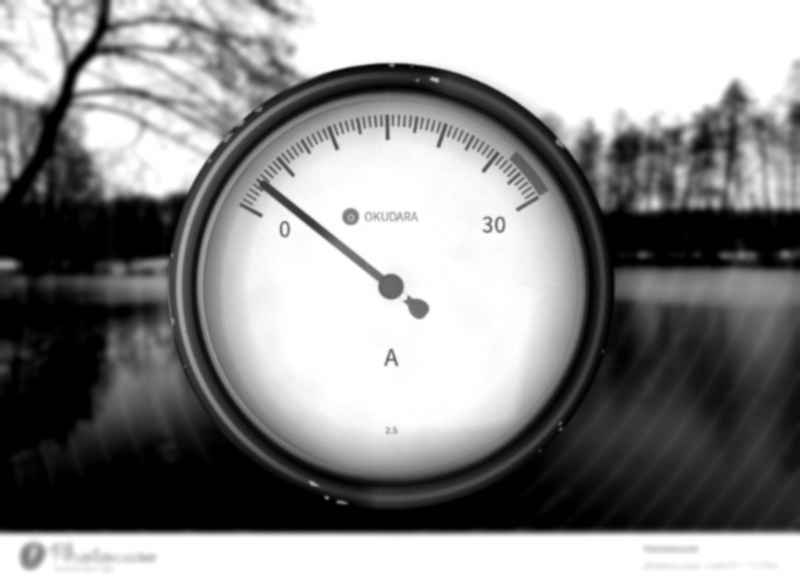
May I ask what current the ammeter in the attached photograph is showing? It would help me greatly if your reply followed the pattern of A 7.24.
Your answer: A 2.5
